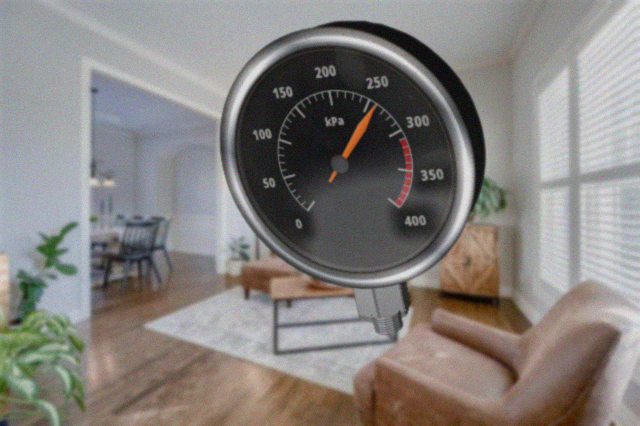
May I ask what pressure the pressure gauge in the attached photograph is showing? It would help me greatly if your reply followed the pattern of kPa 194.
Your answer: kPa 260
